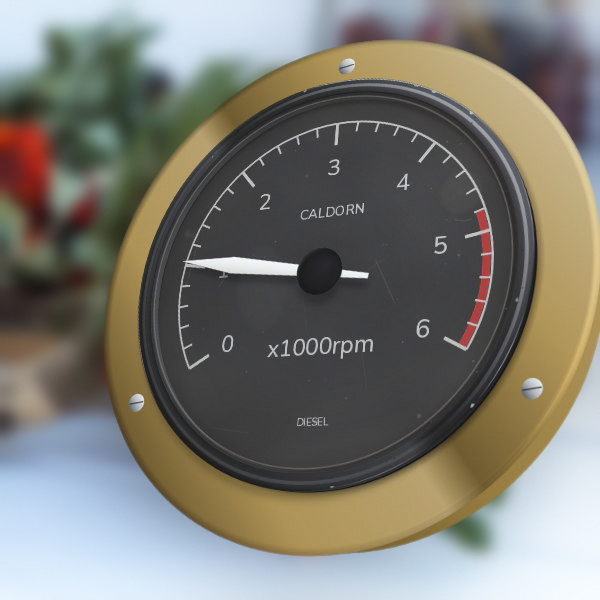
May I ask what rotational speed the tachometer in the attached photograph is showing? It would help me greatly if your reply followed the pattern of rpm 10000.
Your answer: rpm 1000
